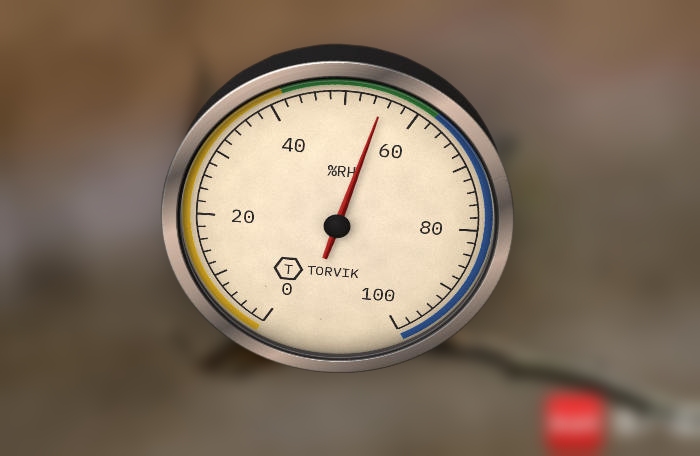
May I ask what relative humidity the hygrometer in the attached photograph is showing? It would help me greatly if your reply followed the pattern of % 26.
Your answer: % 55
